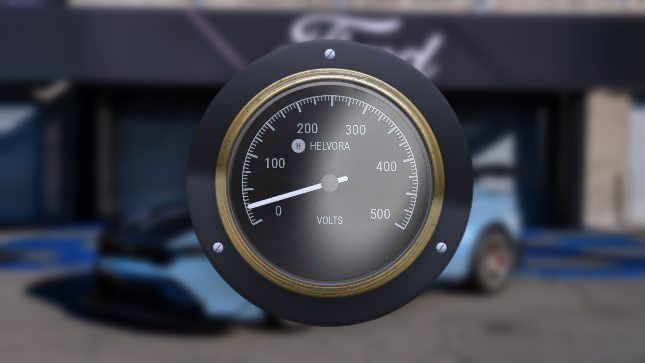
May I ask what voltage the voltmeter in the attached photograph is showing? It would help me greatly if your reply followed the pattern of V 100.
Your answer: V 25
